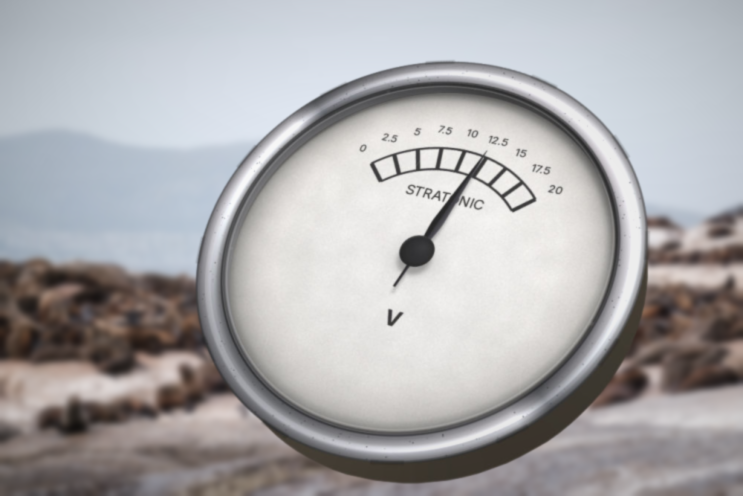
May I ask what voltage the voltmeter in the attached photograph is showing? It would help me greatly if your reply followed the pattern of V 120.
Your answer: V 12.5
